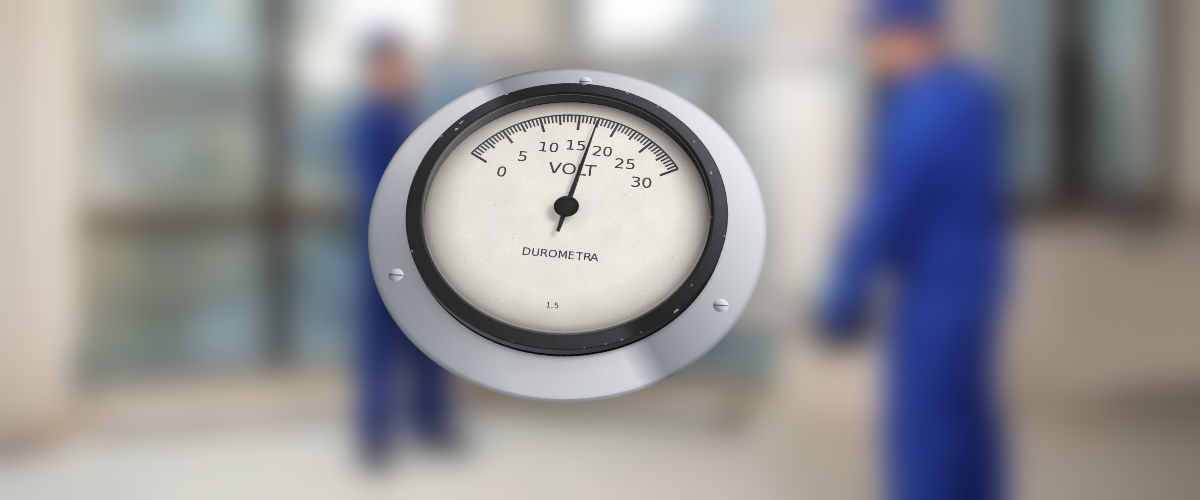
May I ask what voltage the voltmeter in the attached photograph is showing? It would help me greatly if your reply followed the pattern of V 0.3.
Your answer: V 17.5
